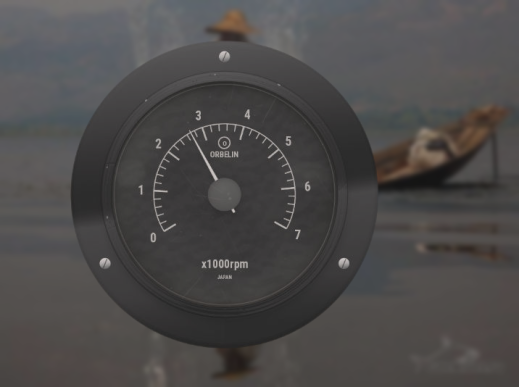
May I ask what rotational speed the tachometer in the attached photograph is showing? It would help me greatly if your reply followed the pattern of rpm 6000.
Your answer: rpm 2700
